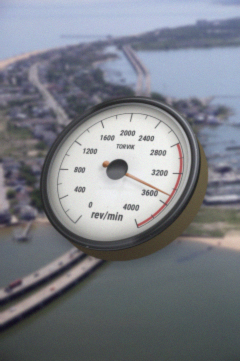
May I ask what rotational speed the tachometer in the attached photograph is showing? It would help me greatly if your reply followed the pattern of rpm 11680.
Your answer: rpm 3500
